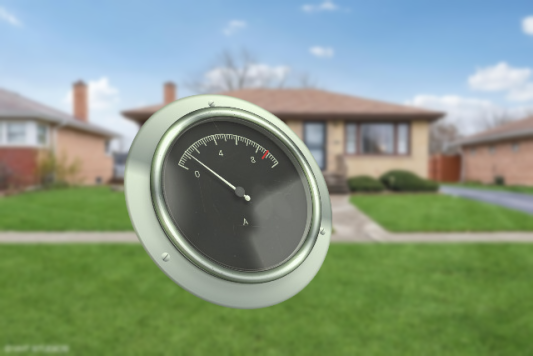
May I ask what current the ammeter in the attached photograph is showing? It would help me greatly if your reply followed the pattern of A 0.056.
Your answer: A 1
